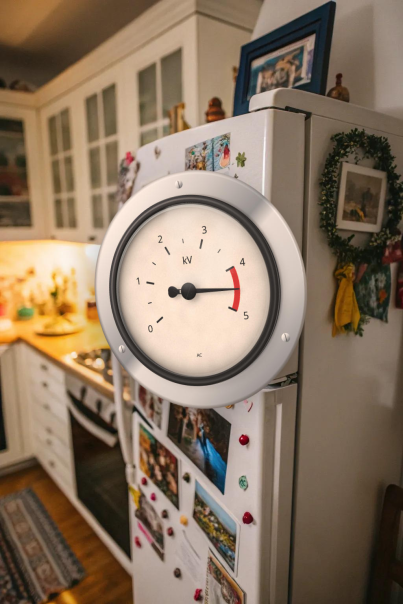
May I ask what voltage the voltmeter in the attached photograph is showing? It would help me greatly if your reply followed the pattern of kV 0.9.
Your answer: kV 4.5
